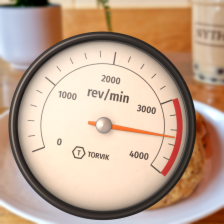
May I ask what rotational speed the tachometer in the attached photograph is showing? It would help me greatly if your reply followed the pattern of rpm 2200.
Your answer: rpm 3500
